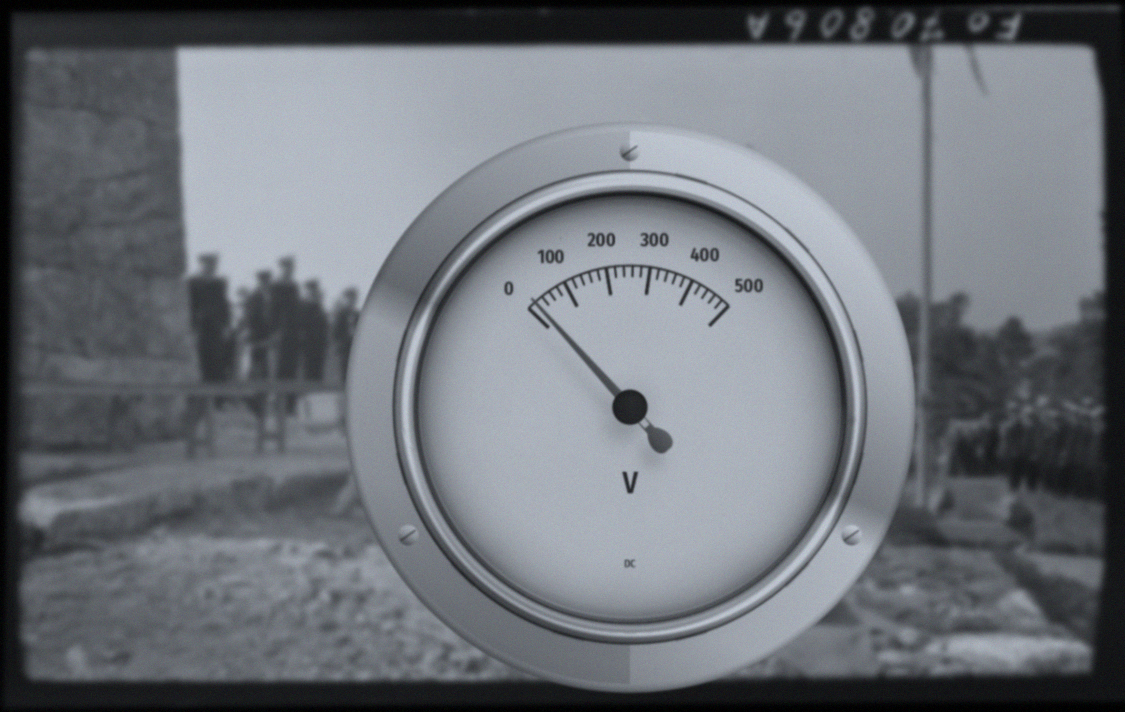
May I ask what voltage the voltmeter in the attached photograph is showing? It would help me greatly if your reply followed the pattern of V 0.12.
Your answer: V 20
